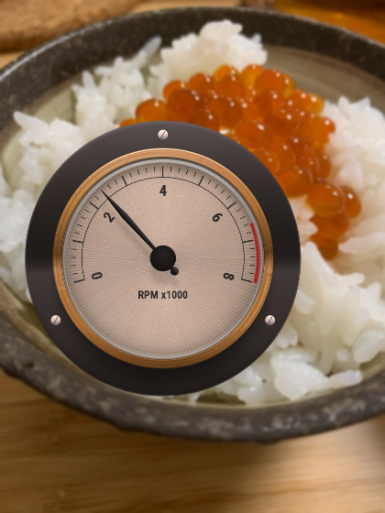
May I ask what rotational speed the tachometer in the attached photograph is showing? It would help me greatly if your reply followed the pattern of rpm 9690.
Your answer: rpm 2400
